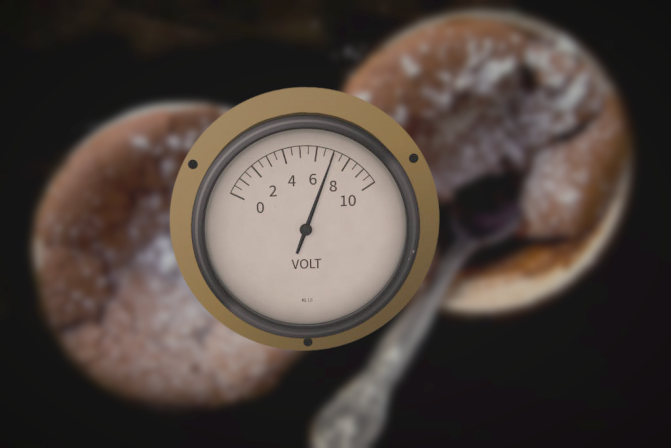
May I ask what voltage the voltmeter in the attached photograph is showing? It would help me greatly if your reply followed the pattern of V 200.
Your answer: V 7
